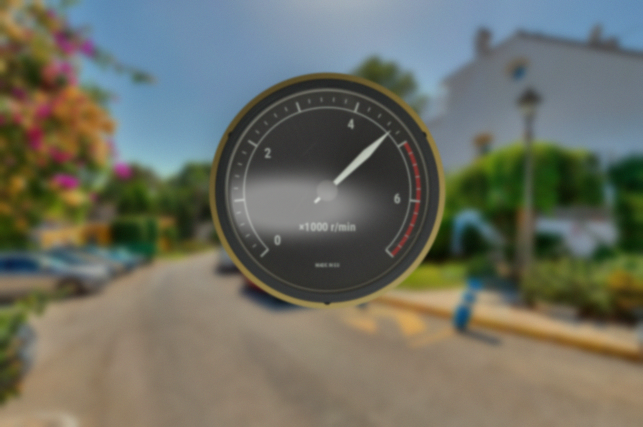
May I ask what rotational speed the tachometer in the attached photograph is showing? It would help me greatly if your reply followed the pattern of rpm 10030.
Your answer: rpm 4700
